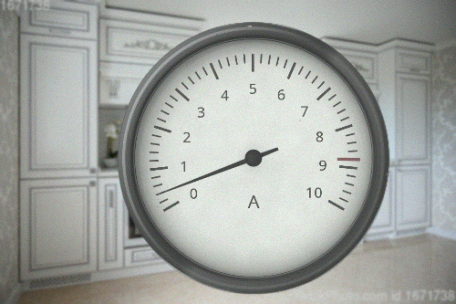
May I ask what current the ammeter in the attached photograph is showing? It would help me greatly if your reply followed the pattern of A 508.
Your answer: A 0.4
